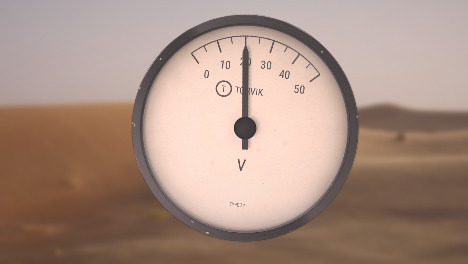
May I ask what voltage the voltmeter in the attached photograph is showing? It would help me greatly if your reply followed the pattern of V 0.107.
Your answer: V 20
